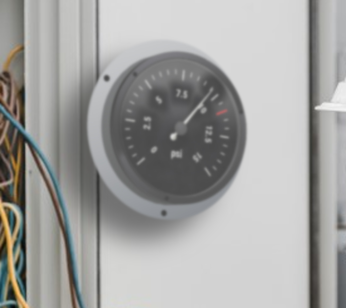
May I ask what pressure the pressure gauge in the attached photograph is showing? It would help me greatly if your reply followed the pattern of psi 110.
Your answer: psi 9.5
